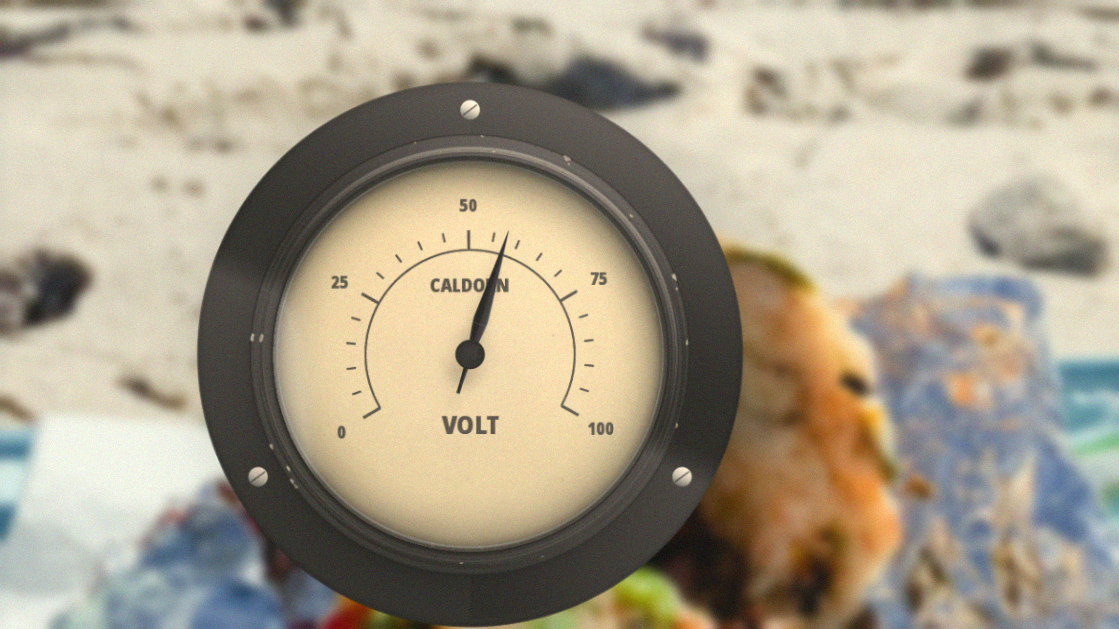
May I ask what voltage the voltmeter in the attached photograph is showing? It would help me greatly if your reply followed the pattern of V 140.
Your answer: V 57.5
